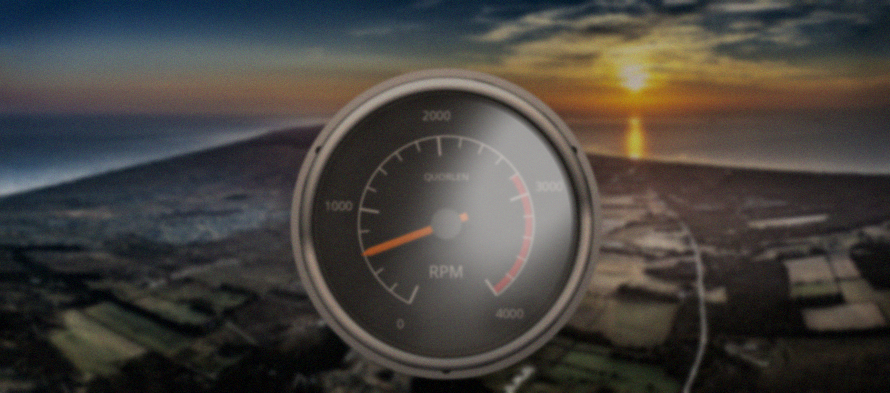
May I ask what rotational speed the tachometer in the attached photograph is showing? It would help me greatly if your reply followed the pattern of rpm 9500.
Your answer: rpm 600
